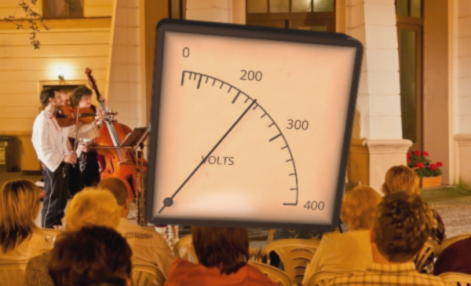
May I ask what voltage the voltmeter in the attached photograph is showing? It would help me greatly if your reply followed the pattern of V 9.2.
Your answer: V 230
